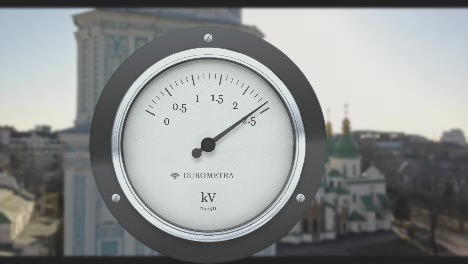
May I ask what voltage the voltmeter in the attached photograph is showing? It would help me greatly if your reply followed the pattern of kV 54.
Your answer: kV 2.4
